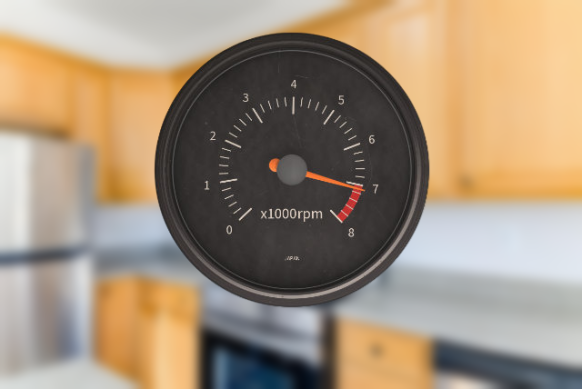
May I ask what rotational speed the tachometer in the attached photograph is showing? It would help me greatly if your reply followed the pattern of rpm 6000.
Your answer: rpm 7100
